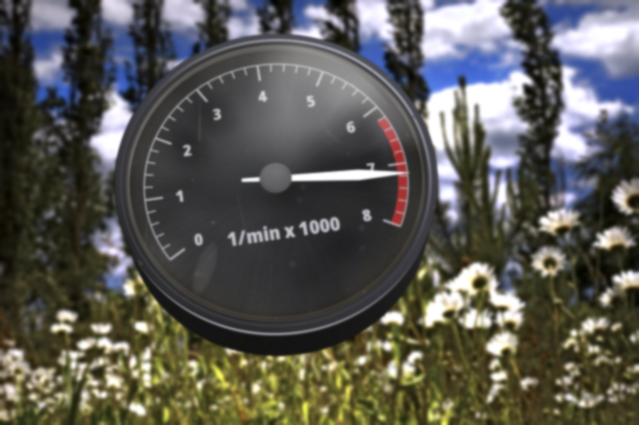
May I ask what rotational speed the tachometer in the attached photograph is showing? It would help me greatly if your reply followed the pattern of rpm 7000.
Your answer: rpm 7200
